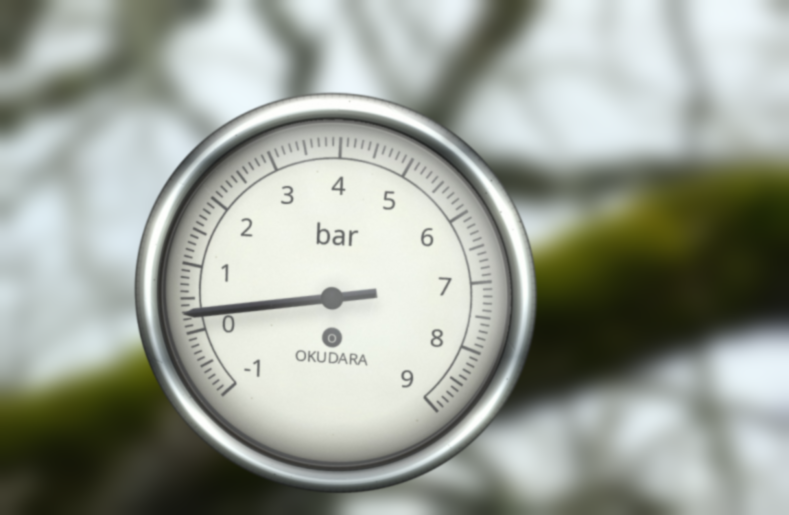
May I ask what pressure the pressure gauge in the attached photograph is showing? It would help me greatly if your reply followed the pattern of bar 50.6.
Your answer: bar 0.3
